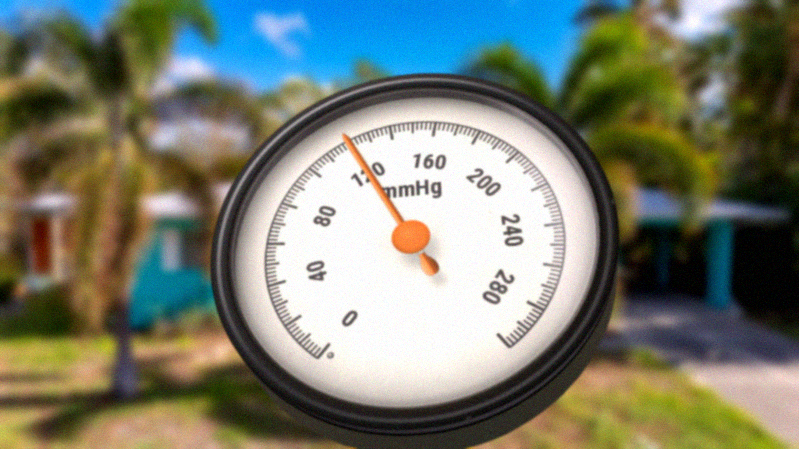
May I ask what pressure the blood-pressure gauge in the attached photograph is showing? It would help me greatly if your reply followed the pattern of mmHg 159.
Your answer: mmHg 120
